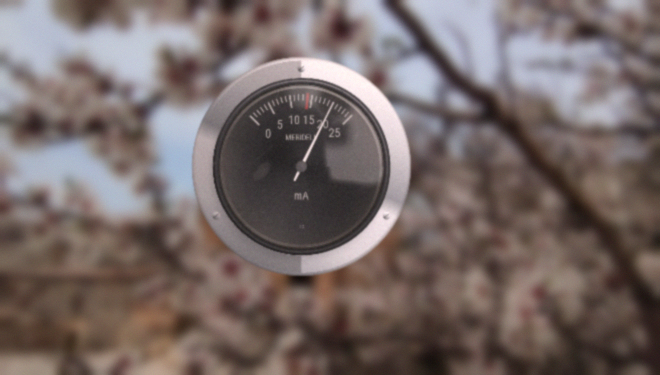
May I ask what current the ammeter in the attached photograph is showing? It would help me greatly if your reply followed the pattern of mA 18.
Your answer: mA 20
